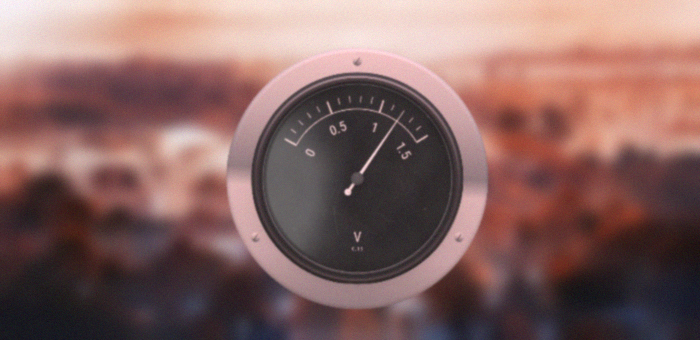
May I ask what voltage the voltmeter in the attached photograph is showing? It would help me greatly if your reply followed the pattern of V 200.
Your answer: V 1.2
